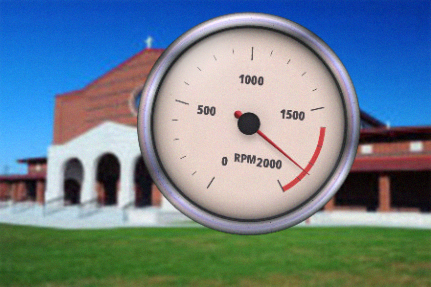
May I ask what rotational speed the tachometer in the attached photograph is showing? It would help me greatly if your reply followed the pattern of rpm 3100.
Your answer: rpm 1850
